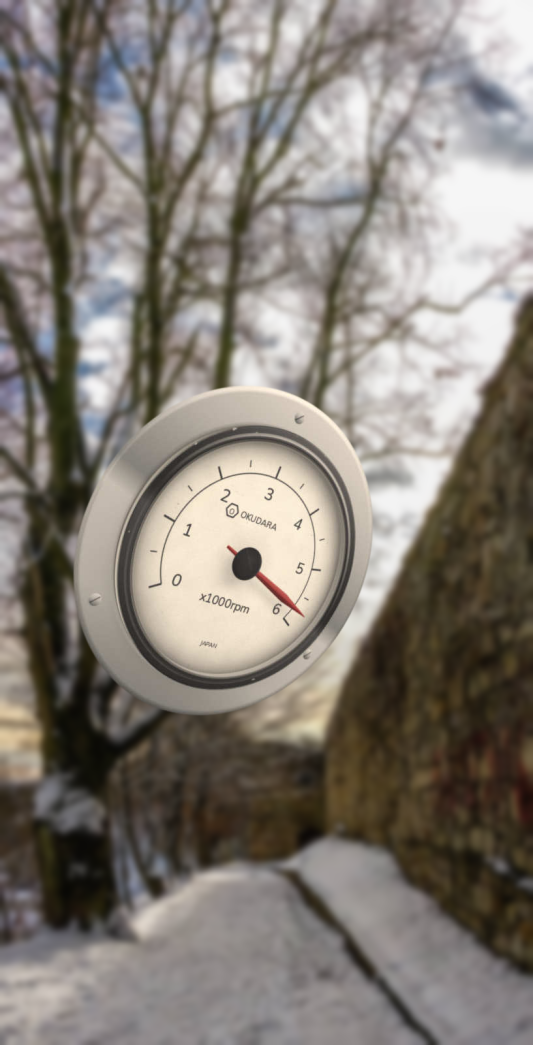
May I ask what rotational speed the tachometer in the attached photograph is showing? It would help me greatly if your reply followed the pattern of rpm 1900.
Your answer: rpm 5750
